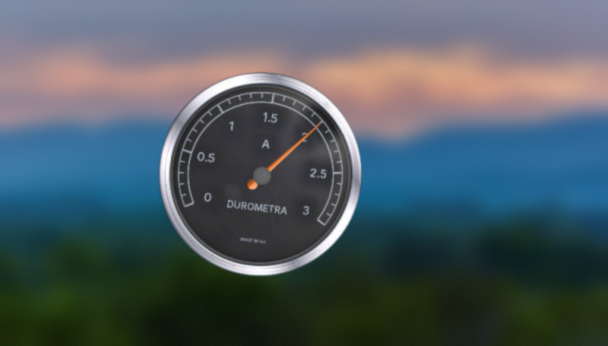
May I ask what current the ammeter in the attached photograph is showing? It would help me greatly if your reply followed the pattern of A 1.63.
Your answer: A 2
